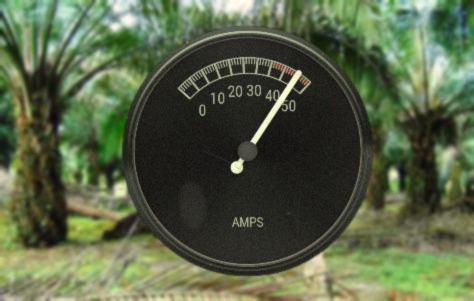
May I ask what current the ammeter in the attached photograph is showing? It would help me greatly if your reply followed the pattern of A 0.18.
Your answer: A 45
